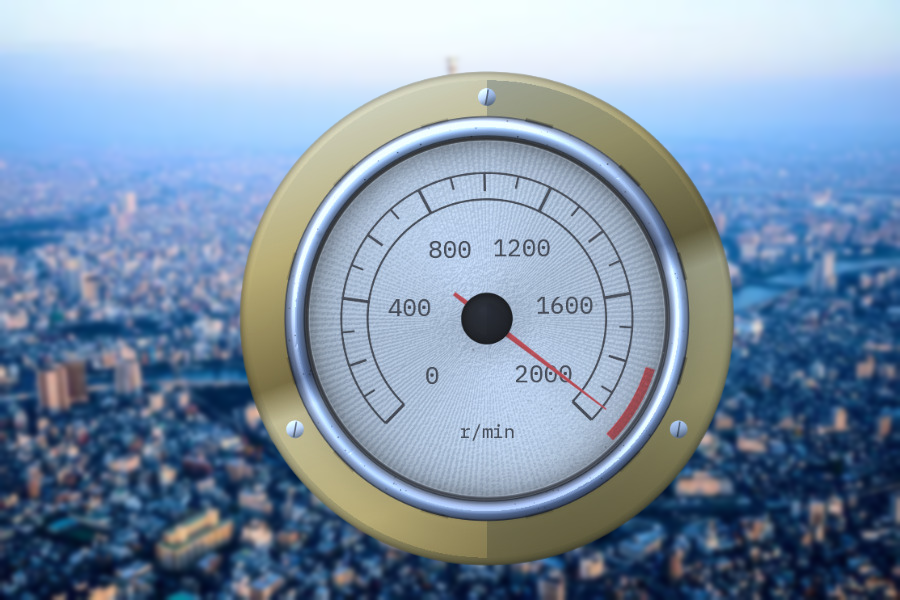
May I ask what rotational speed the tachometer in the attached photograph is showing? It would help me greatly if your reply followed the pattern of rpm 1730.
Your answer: rpm 1950
